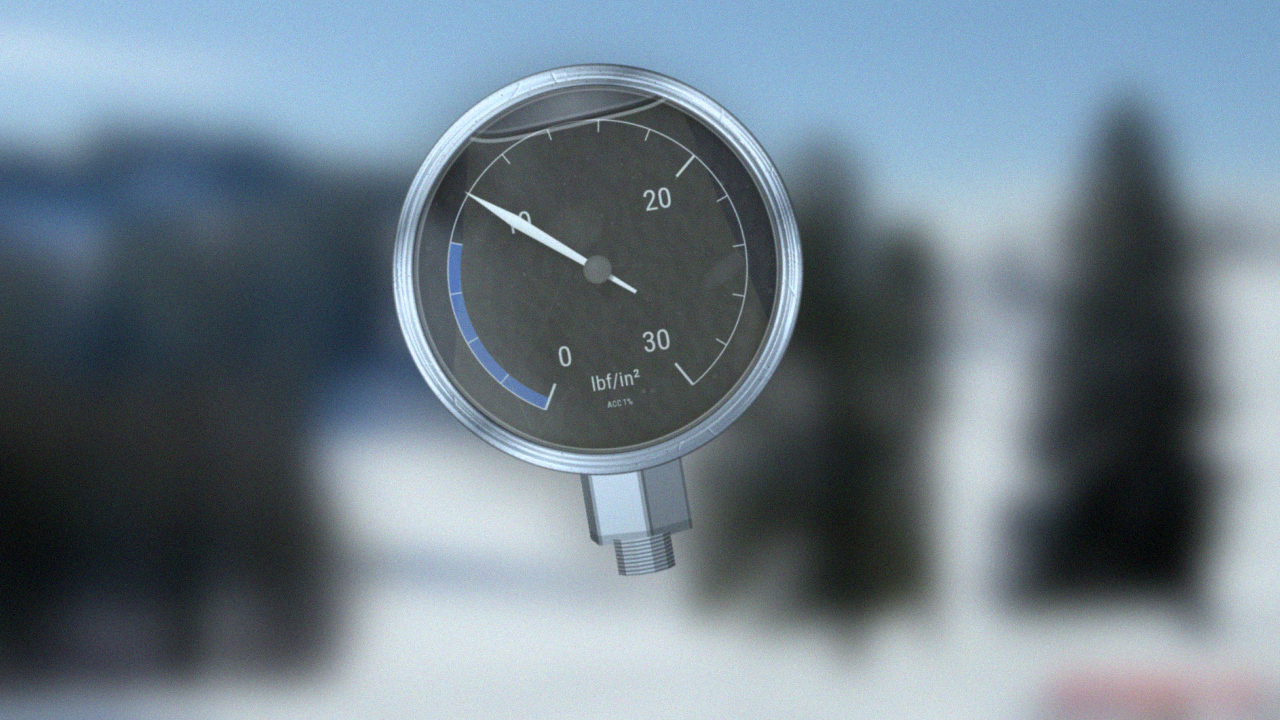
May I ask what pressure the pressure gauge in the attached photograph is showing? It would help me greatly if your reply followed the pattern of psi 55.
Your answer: psi 10
